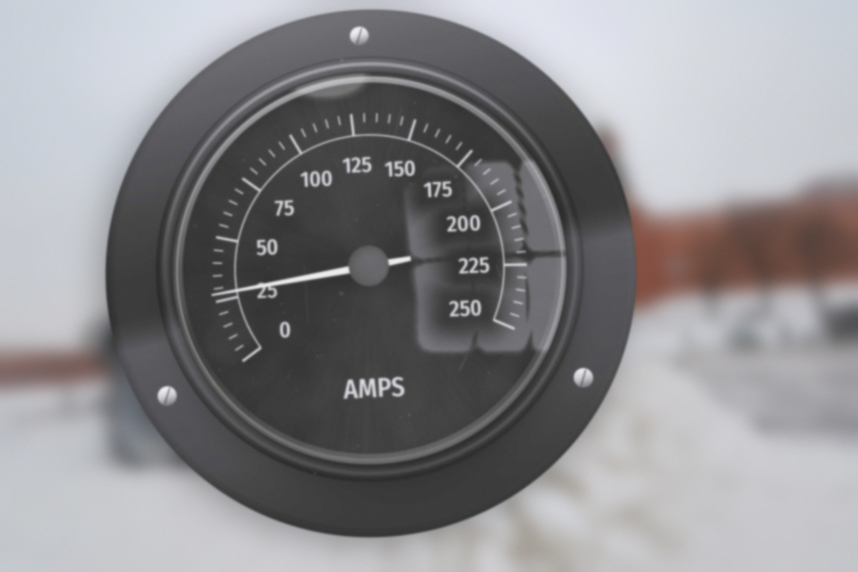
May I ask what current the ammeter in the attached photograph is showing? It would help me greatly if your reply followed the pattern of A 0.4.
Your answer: A 27.5
